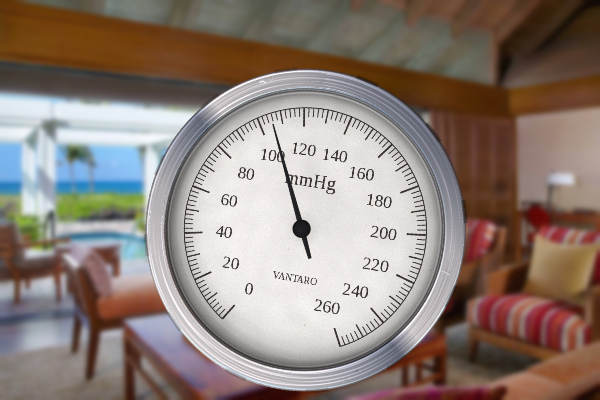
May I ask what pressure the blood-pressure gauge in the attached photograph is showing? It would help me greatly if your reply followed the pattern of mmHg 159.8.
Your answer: mmHg 106
